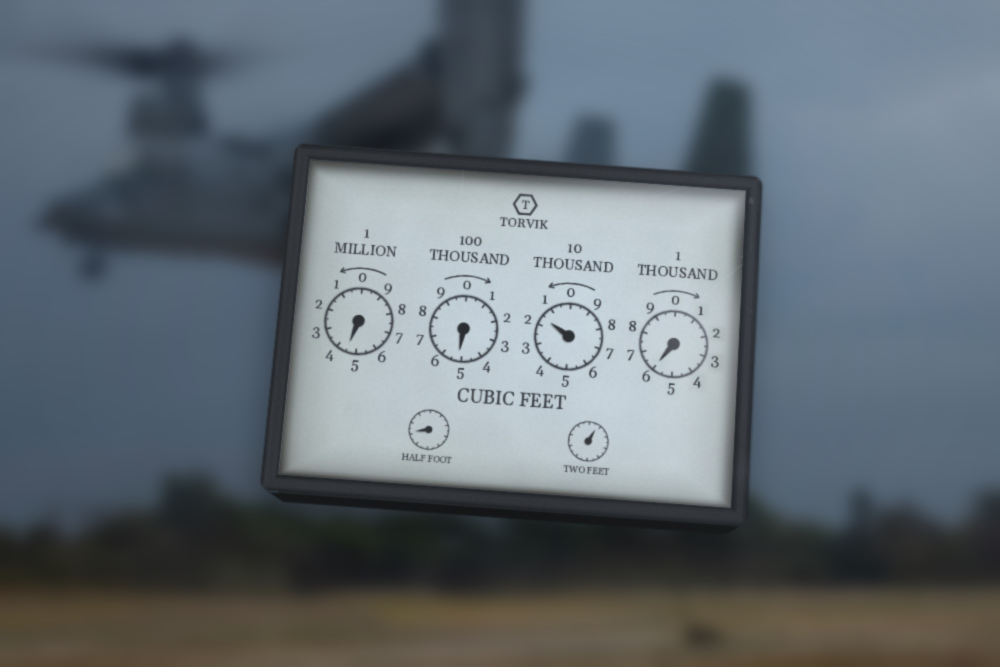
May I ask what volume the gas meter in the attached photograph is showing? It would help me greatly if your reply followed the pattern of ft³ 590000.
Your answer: ft³ 451600
